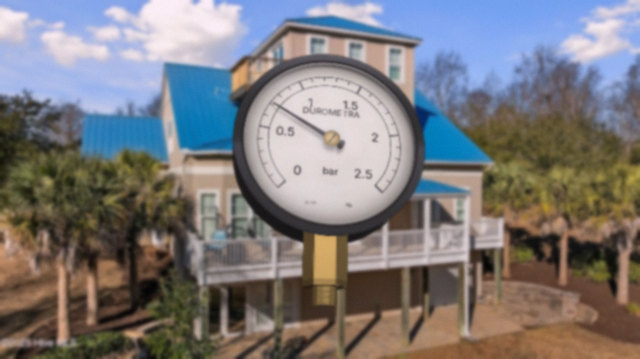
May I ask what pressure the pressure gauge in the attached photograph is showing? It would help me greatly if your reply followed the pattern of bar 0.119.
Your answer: bar 0.7
